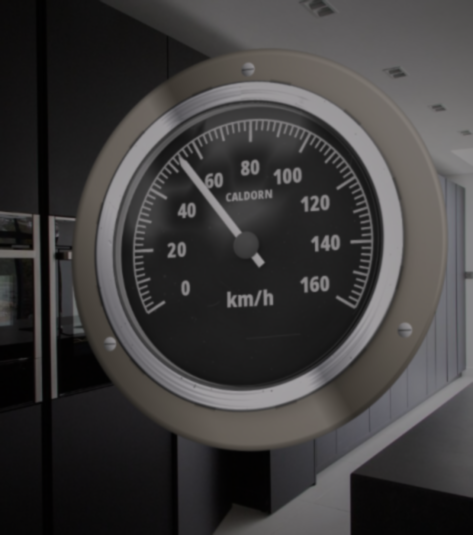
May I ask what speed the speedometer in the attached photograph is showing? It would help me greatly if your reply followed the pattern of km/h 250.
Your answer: km/h 54
